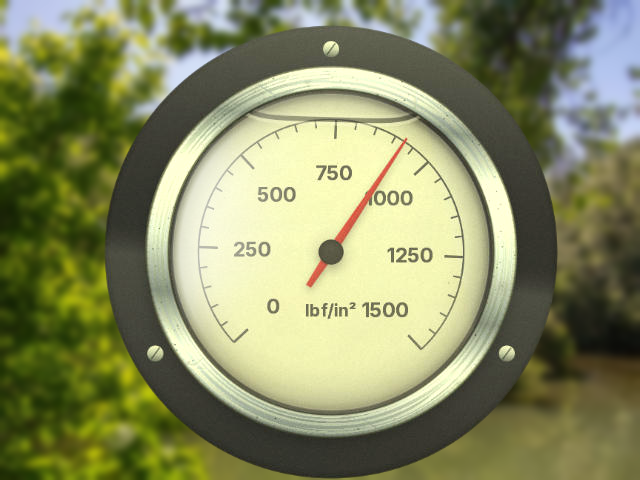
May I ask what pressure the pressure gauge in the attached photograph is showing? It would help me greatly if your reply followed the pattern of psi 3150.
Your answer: psi 925
